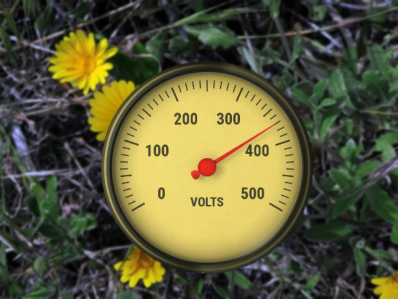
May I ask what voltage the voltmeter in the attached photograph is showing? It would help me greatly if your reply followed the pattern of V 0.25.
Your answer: V 370
